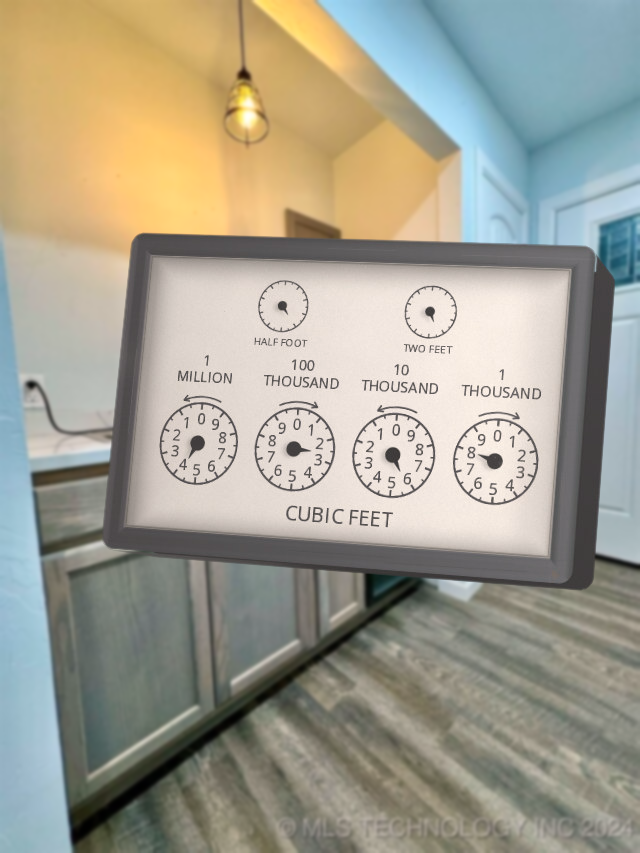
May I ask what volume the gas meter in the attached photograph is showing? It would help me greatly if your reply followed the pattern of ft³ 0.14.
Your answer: ft³ 425800
